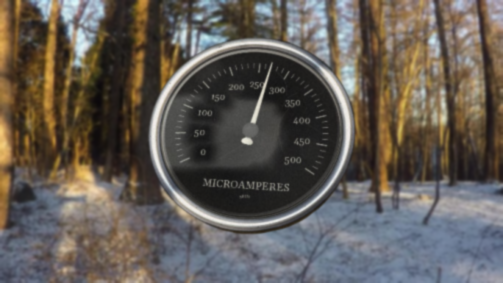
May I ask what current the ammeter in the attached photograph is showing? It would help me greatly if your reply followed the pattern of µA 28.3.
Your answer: µA 270
